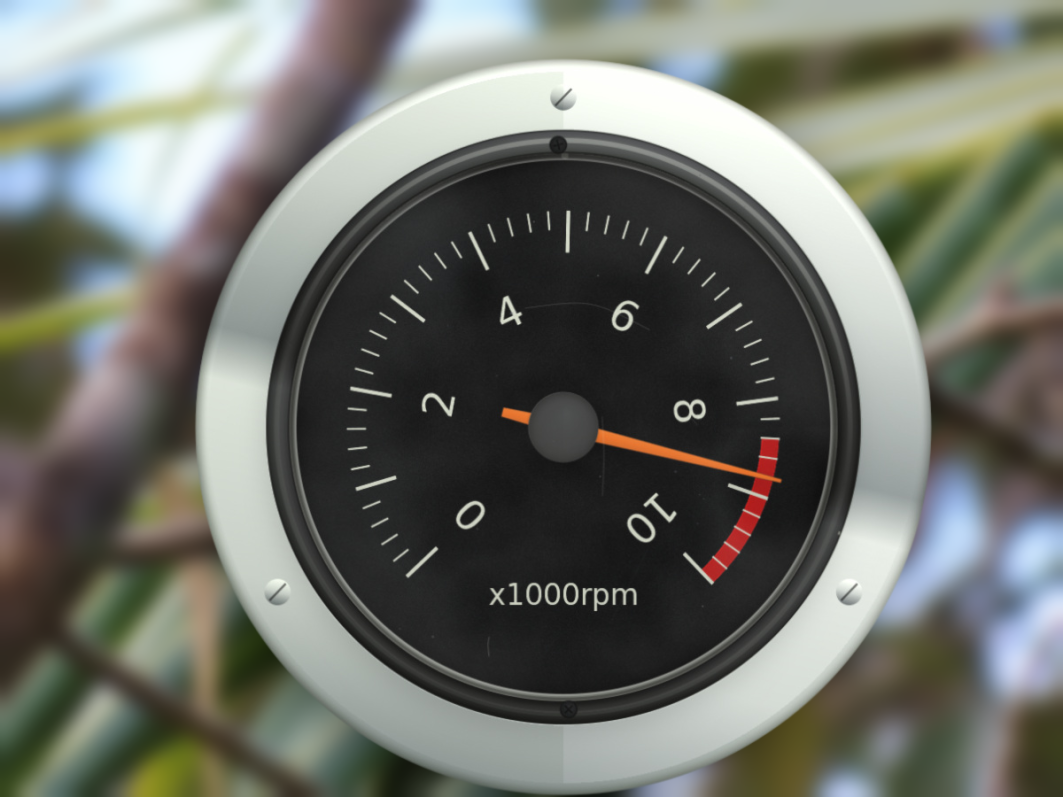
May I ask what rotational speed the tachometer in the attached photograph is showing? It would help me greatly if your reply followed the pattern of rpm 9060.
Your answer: rpm 8800
